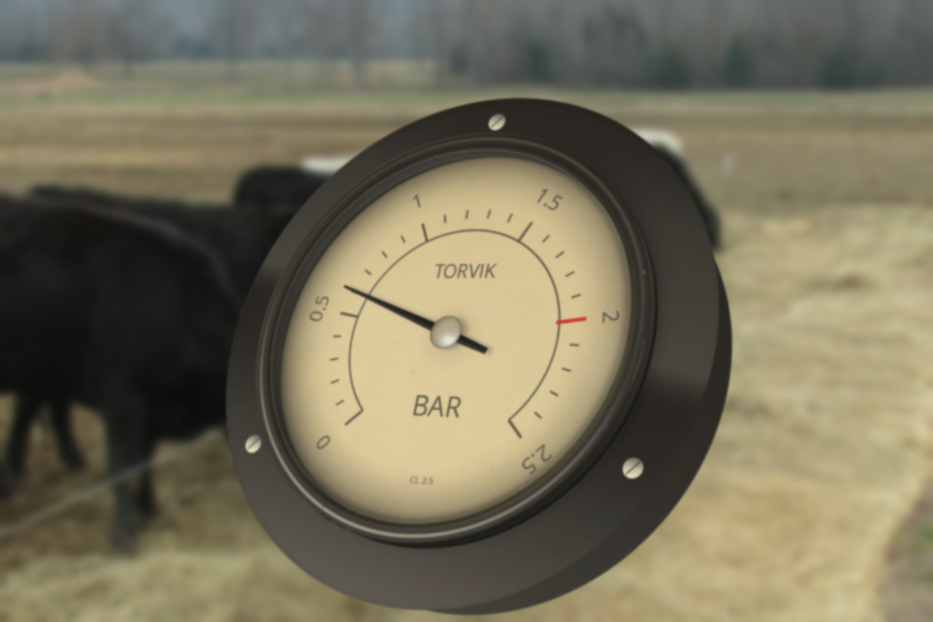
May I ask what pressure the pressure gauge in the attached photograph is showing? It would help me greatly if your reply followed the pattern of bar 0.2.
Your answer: bar 0.6
